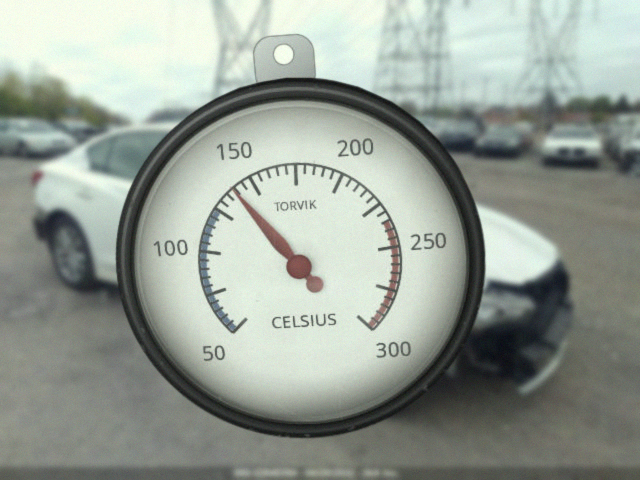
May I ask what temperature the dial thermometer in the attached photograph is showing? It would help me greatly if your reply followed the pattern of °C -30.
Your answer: °C 140
